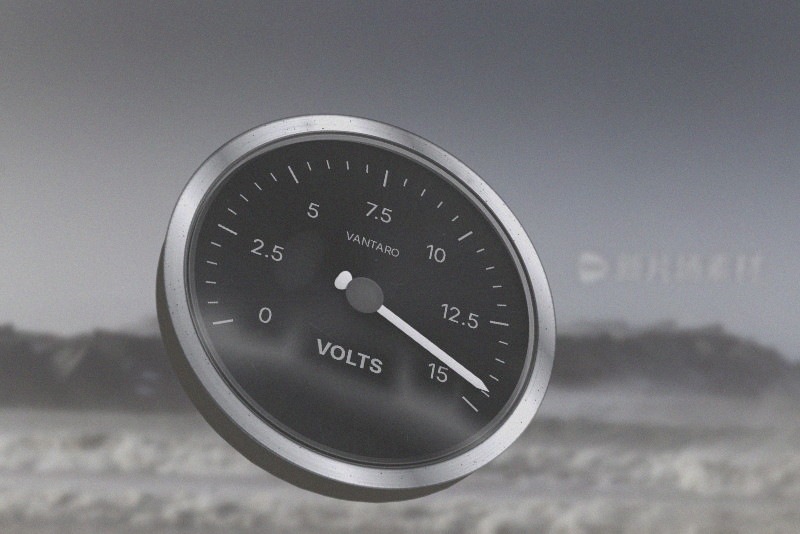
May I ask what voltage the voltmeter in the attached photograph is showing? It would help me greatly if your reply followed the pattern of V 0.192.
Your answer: V 14.5
